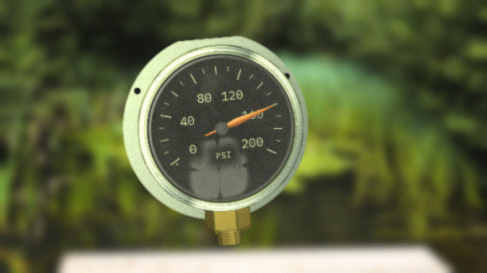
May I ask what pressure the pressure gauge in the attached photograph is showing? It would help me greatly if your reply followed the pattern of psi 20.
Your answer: psi 160
